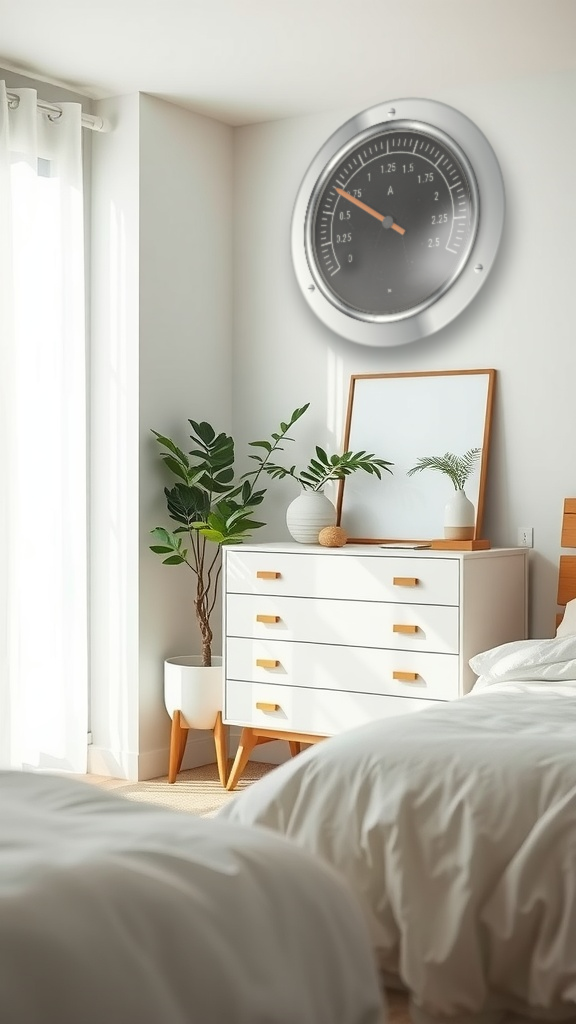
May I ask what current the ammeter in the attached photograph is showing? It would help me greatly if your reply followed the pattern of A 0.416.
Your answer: A 0.7
